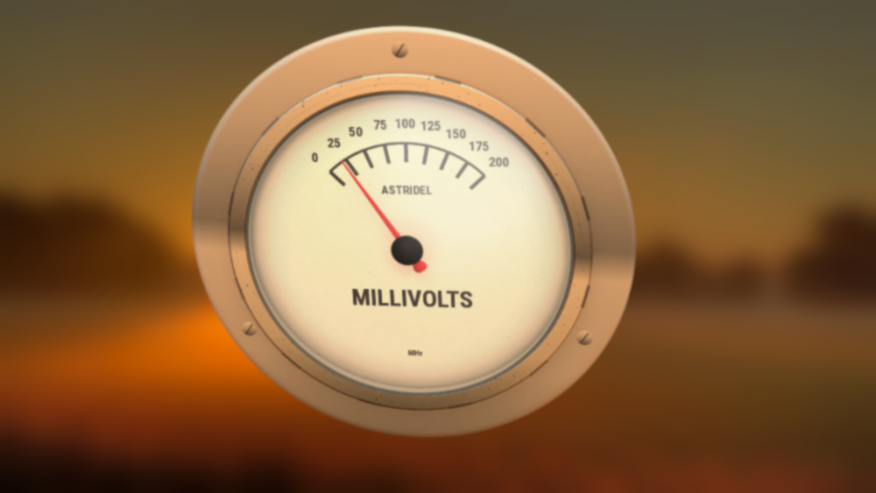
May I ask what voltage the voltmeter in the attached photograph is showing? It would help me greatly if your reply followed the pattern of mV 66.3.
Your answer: mV 25
